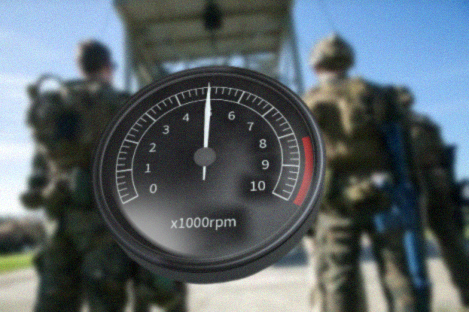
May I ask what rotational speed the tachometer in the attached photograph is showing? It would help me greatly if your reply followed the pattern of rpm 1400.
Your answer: rpm 5000
